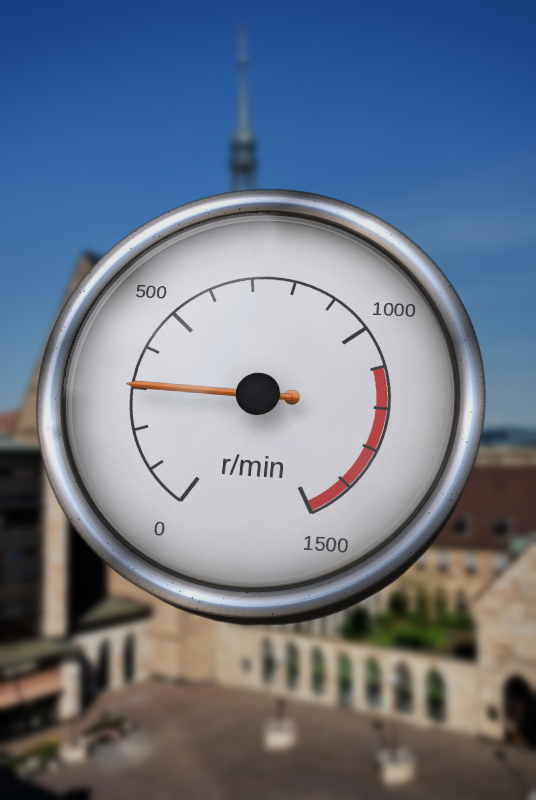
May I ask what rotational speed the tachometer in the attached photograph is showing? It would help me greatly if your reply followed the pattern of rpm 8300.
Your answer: rpm 300
